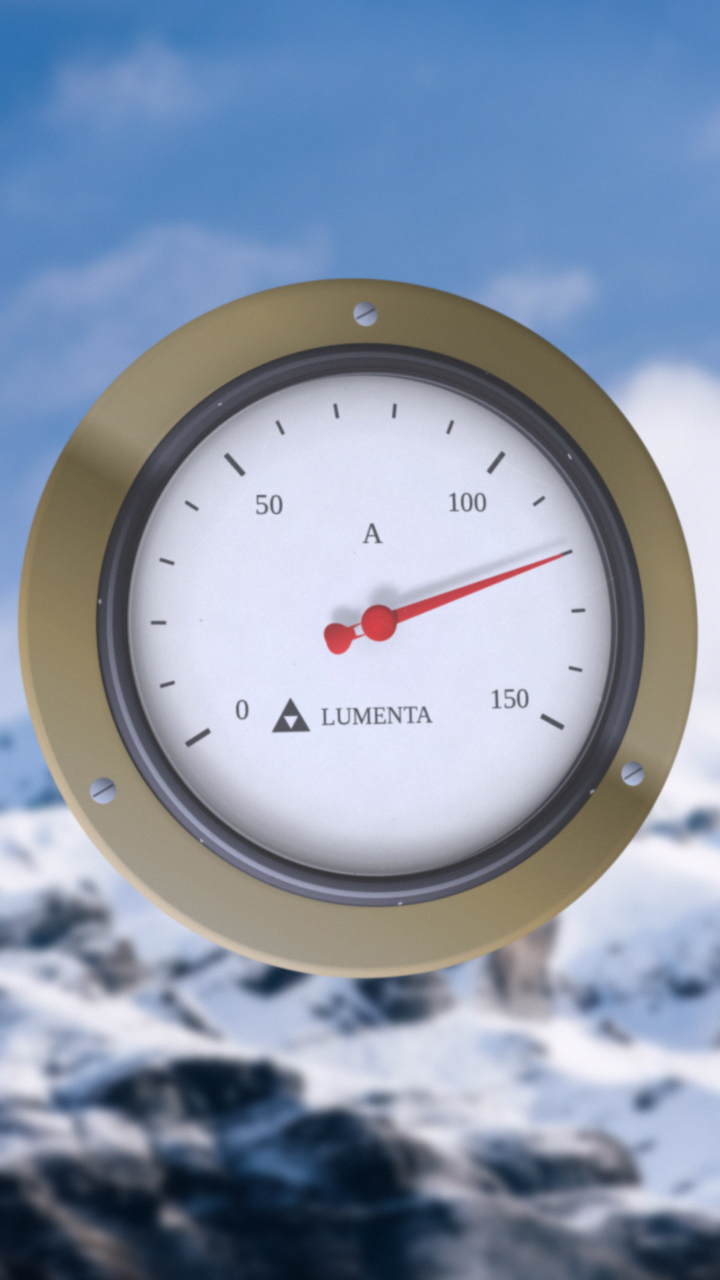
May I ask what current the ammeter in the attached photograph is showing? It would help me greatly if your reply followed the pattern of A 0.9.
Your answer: A 120
